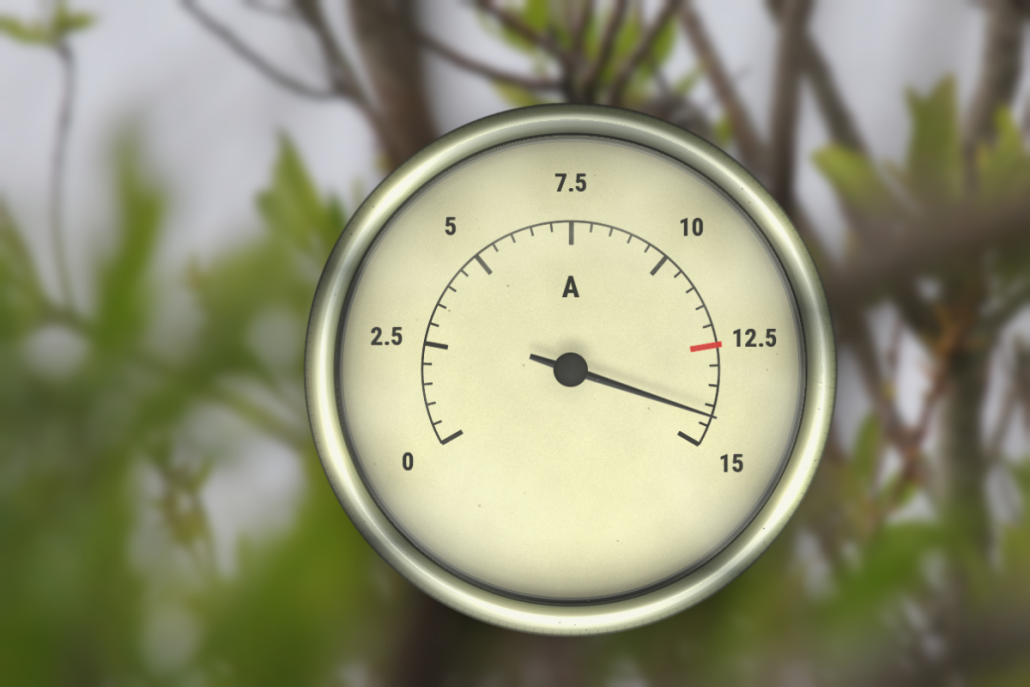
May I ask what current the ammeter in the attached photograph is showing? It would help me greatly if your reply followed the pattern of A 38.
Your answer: A 14.25
